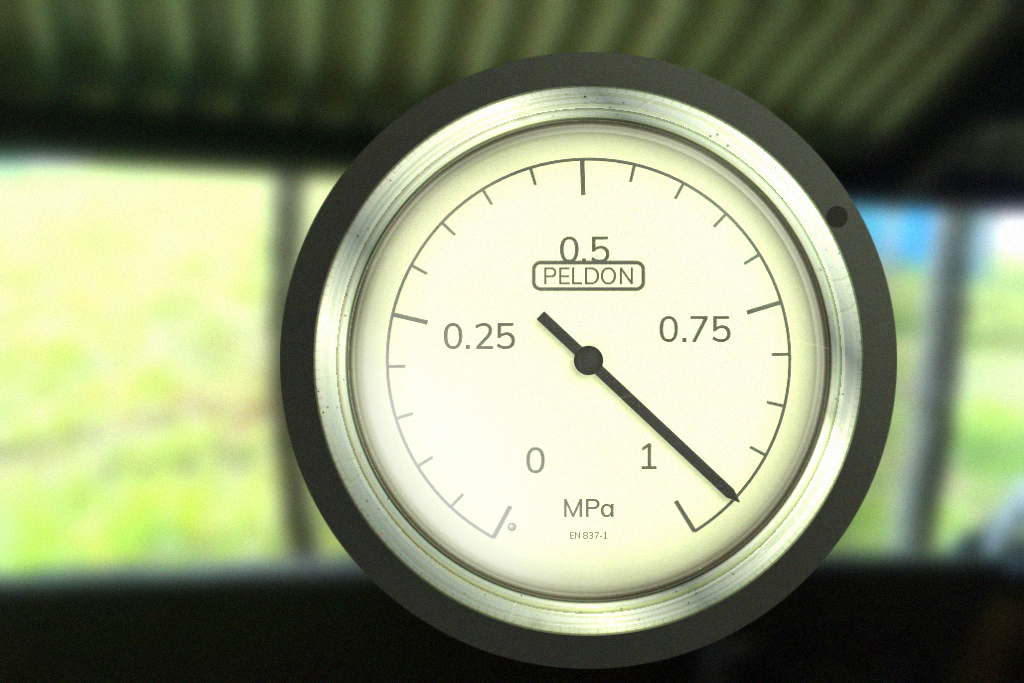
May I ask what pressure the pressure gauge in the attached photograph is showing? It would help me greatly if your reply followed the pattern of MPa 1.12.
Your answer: MPa 0.95
